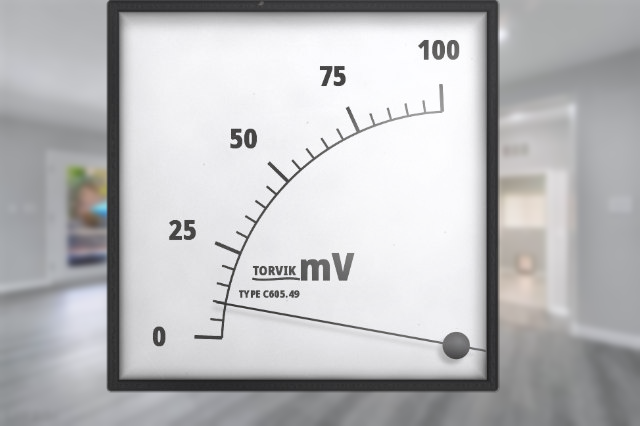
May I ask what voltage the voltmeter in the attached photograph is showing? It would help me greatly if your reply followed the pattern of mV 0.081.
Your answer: mV 10
